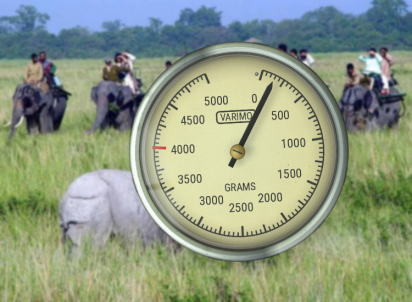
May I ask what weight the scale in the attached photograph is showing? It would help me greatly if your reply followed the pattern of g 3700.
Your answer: g 150
